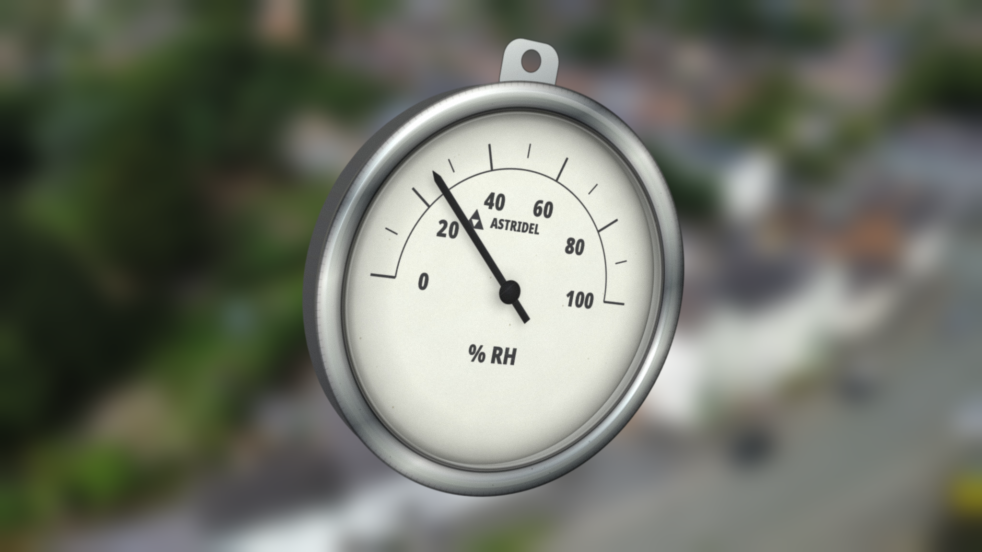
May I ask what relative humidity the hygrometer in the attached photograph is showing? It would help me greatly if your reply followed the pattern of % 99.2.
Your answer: % 25
